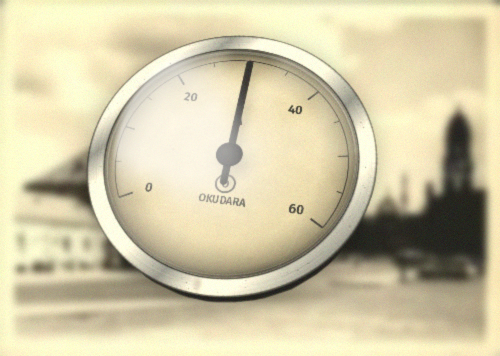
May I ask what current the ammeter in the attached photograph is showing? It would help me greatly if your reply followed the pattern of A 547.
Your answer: A 30
